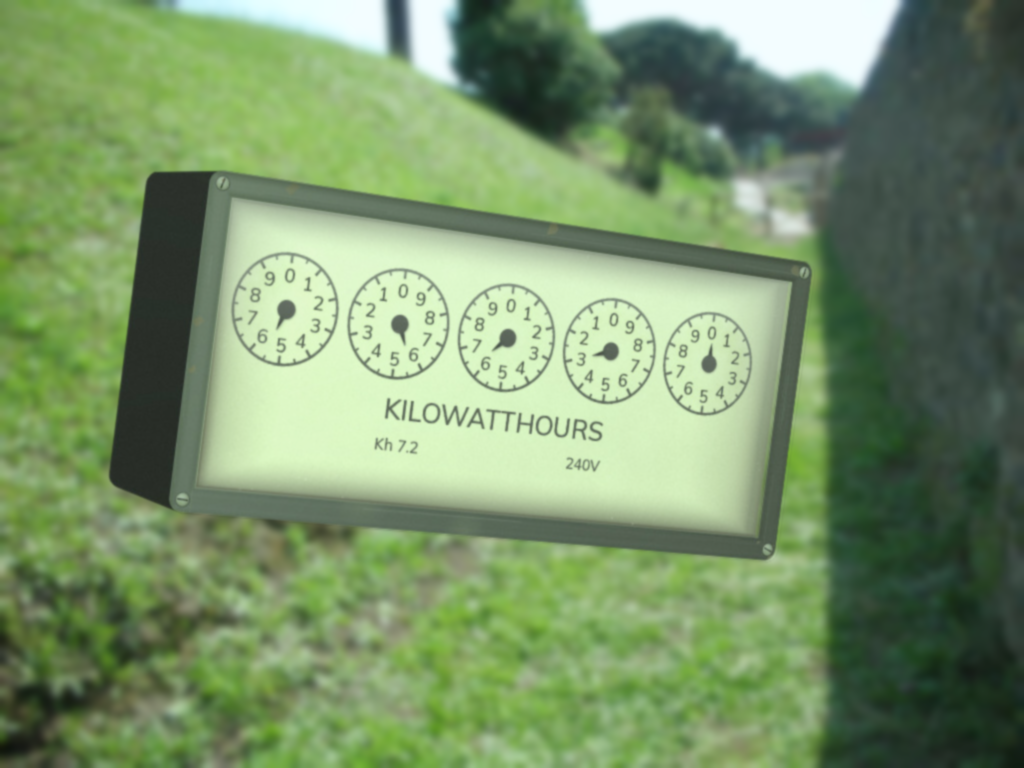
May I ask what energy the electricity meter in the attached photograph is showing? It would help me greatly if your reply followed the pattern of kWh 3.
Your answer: kWh 55630
